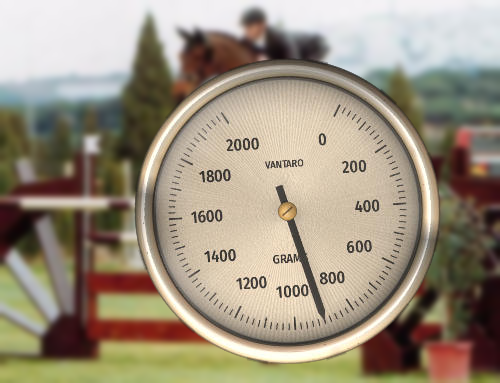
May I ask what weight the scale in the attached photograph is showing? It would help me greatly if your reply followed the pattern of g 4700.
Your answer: g 900
